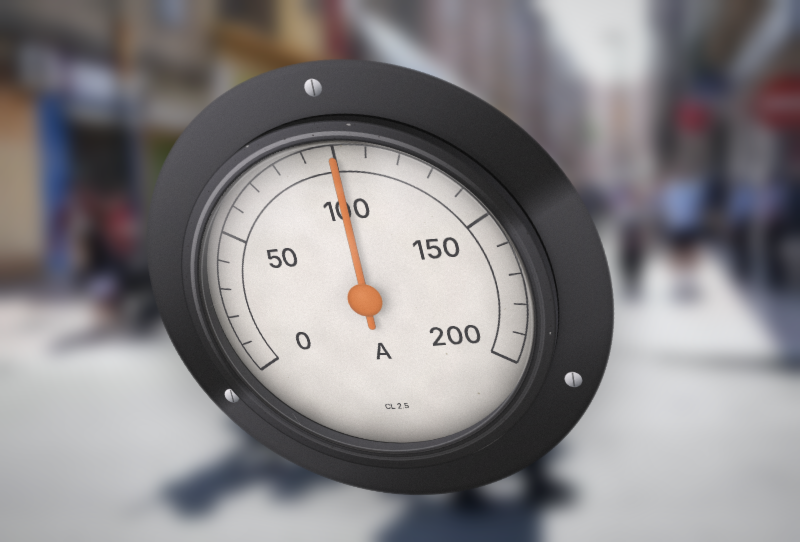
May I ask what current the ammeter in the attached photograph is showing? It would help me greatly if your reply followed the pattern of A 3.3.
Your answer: A 100
